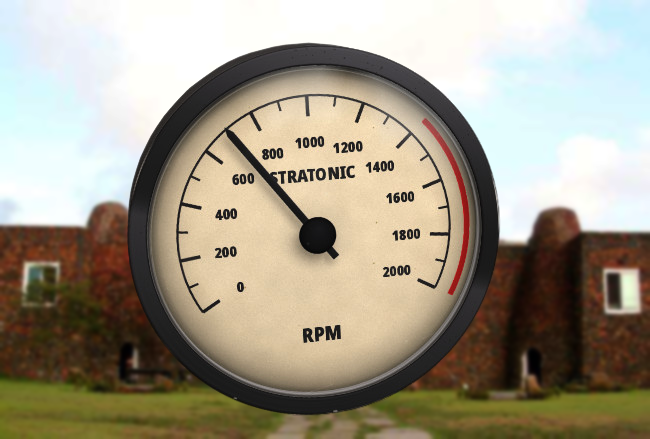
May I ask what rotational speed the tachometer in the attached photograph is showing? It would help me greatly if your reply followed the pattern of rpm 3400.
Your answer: rpm 700
